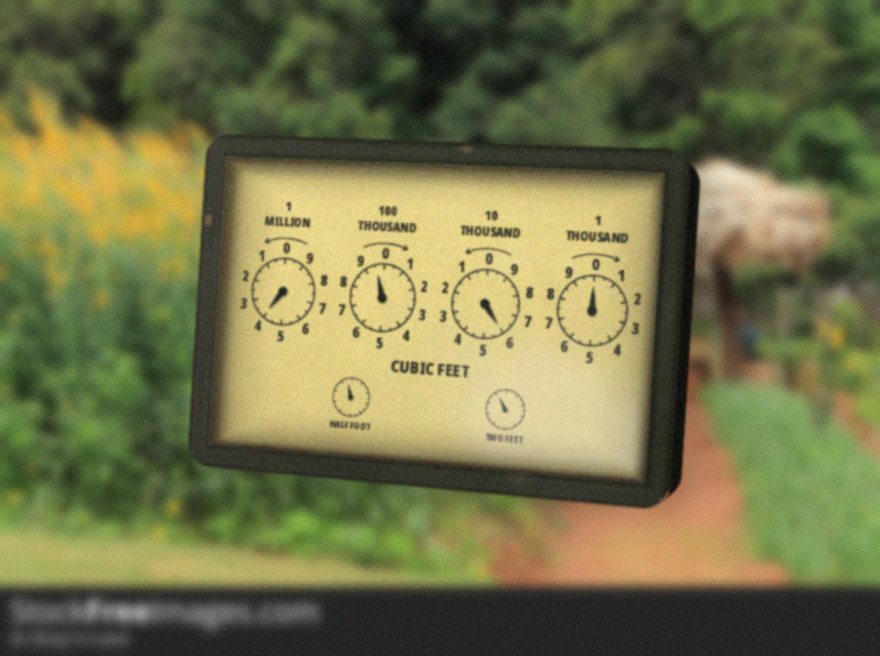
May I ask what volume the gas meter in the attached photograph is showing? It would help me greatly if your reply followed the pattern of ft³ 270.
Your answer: ft³ 396000
